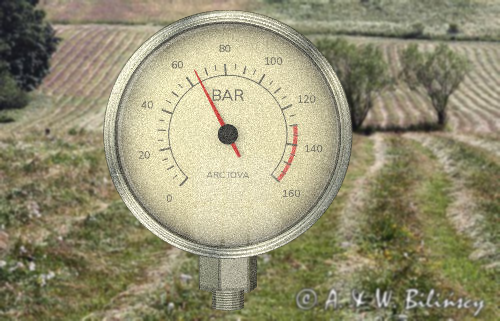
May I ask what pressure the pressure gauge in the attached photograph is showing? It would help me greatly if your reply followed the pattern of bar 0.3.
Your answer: bar 65
